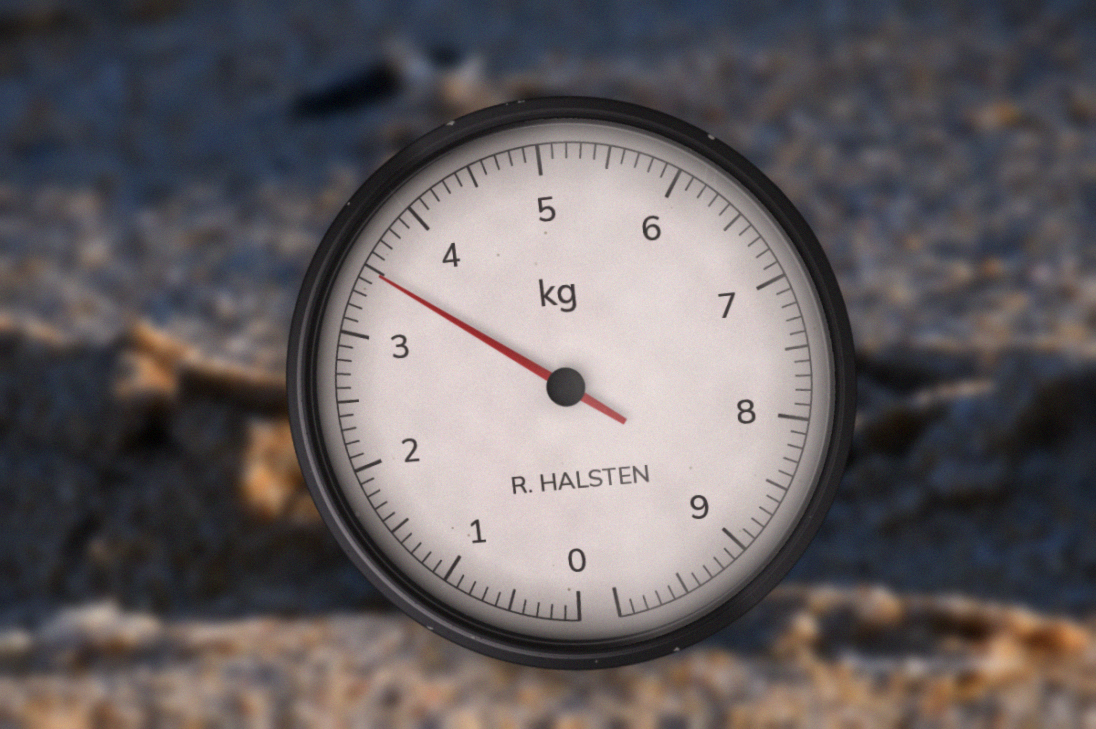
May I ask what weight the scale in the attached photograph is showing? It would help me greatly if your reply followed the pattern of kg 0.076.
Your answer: kg 3.5
